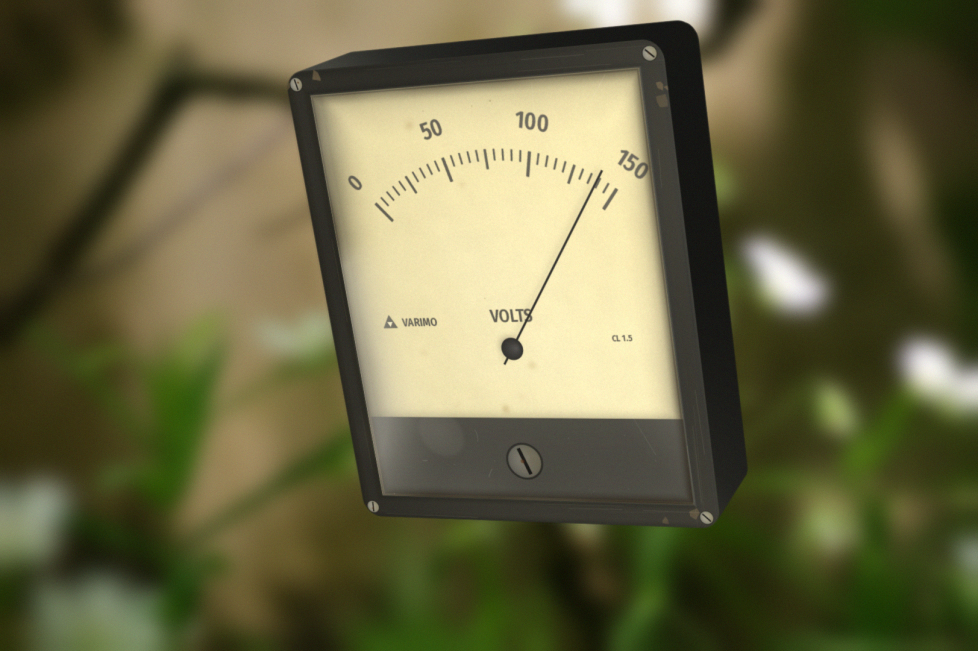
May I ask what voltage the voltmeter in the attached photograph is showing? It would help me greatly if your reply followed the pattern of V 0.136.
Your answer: V 140
